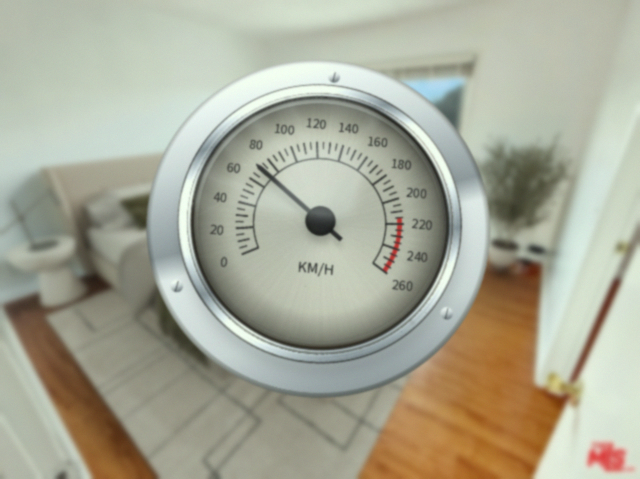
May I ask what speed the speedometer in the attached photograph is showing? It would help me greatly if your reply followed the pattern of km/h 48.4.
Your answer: km/h 70
